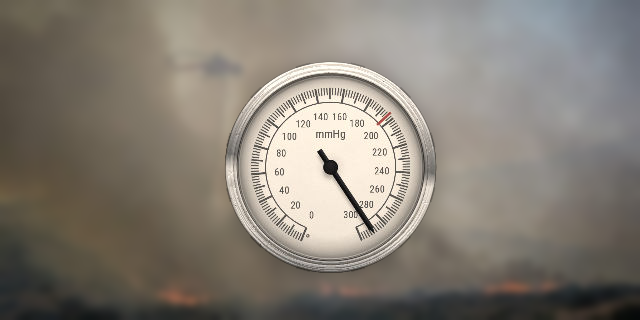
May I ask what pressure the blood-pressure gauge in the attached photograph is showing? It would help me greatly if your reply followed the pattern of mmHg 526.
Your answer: mmHg 290
